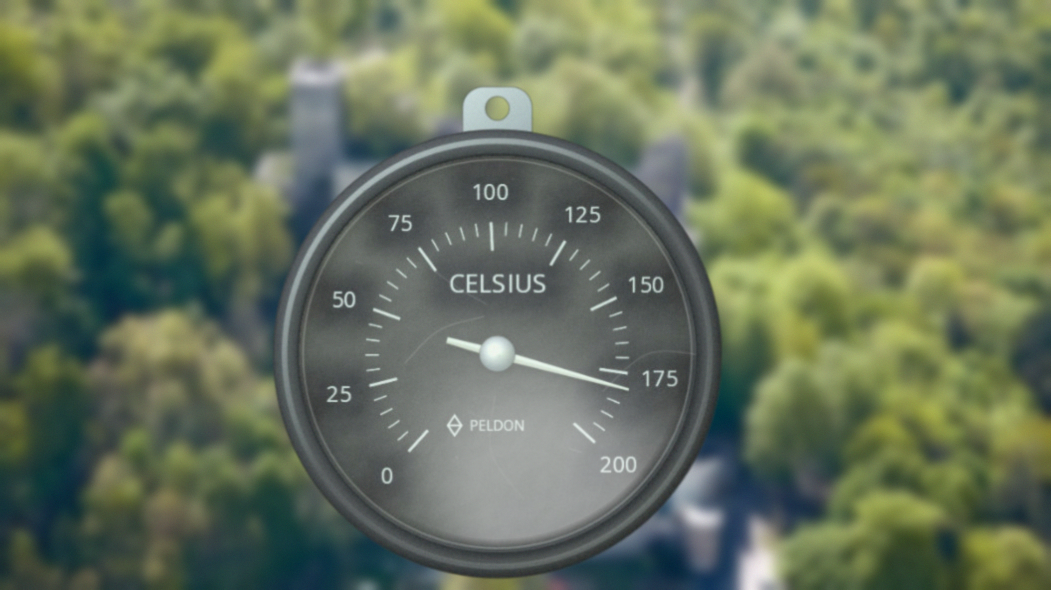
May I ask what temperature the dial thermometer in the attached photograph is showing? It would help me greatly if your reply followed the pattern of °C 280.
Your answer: °C 180
